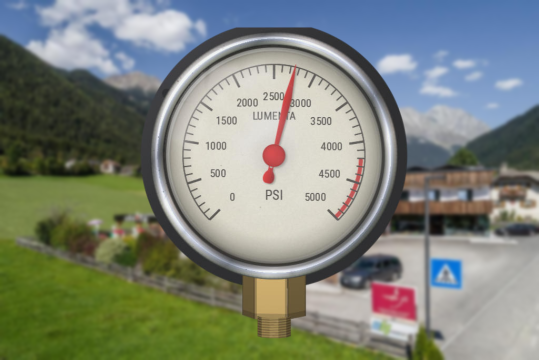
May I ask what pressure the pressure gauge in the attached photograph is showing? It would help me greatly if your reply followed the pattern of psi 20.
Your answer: psi 2750
